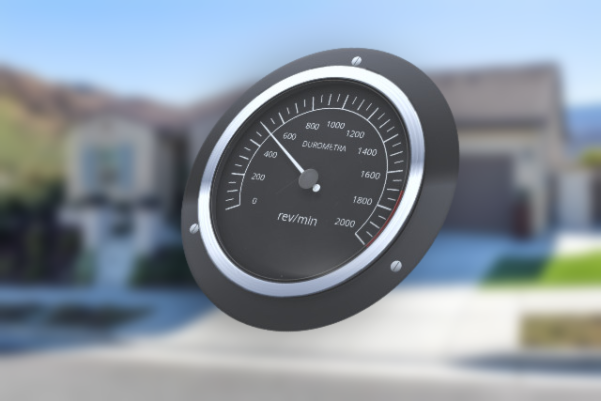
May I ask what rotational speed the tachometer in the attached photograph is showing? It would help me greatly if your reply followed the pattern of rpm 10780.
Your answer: rpm 500
